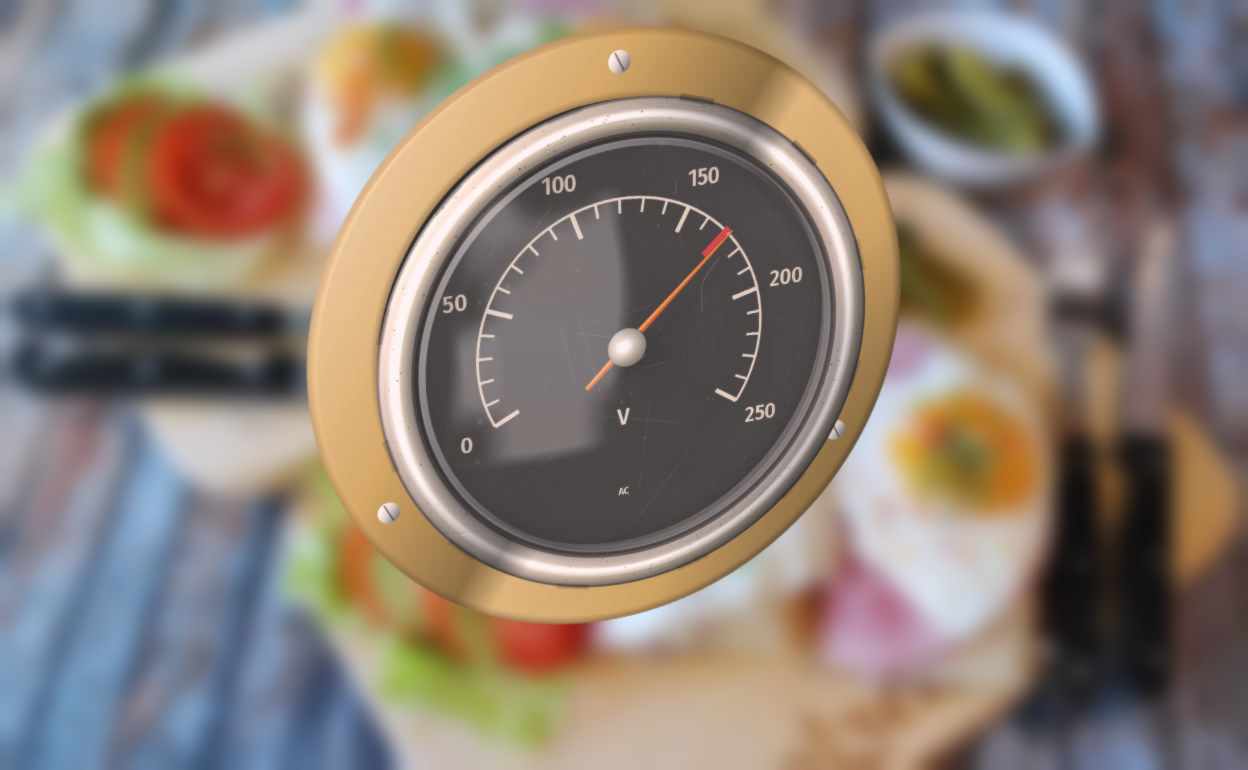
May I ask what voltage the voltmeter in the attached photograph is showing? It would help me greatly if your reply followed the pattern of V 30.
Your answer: V 170
